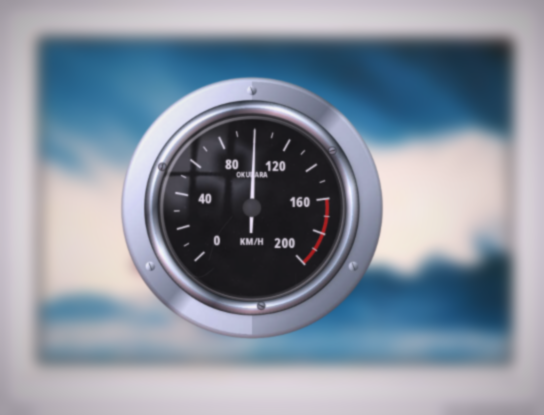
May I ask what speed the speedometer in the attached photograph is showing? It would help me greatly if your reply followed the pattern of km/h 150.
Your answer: km/h 100
